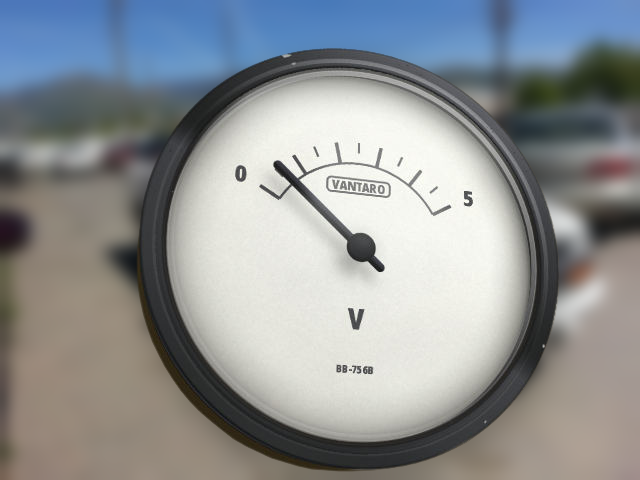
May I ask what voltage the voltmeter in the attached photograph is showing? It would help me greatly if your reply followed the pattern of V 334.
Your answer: V 0.5
